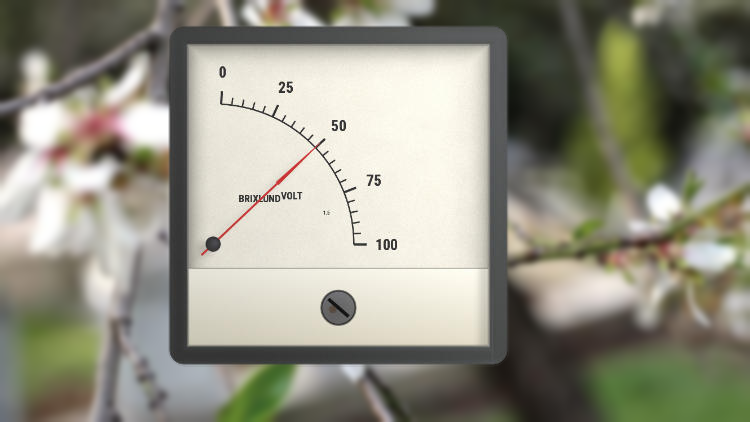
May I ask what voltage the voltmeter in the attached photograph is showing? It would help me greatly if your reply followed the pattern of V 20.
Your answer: V 50
